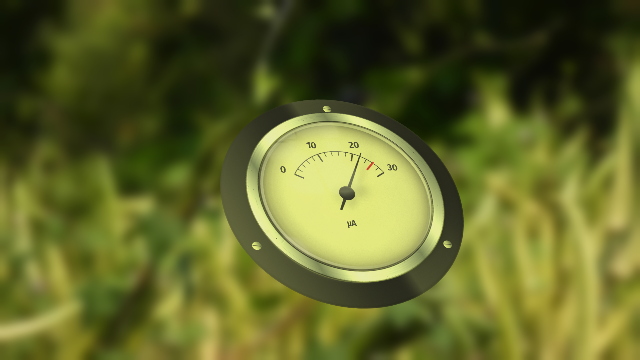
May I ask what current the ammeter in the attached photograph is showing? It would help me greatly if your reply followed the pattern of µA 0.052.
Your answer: µA 22
